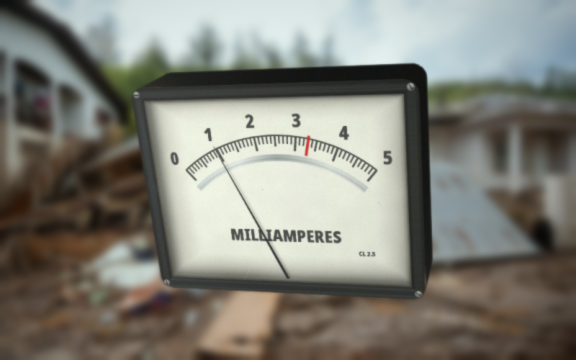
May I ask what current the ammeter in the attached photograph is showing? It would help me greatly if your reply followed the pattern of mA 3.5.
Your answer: mA 1
